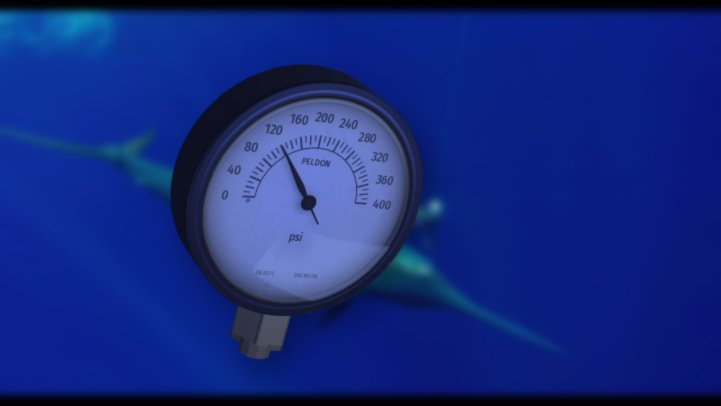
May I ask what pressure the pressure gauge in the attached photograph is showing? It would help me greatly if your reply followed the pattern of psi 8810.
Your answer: psi 120
